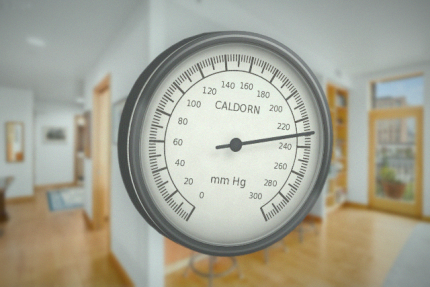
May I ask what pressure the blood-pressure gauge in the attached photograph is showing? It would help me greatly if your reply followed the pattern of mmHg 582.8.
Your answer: mmHg 230
